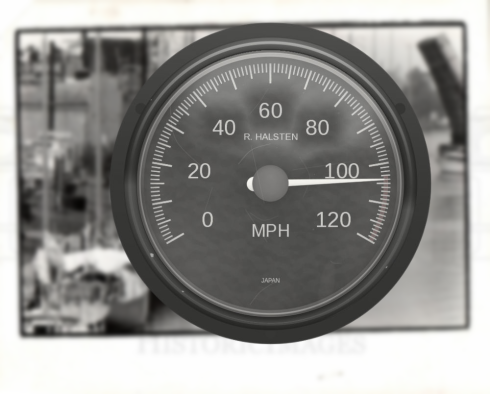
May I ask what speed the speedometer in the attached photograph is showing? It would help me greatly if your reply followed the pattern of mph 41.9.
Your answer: mph 104
